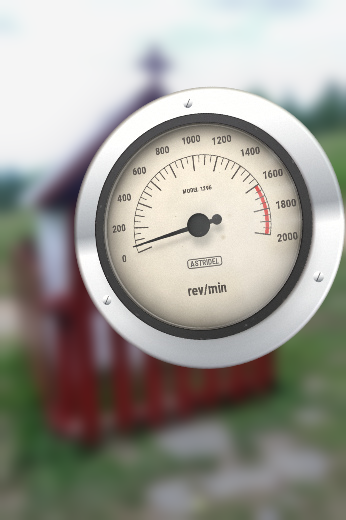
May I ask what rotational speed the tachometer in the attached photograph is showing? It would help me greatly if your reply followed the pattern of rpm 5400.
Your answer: rpm 50
